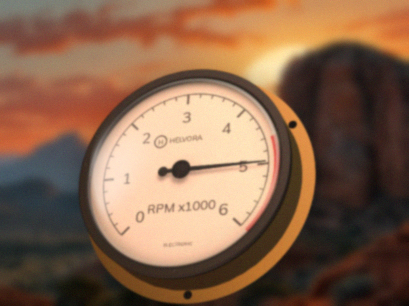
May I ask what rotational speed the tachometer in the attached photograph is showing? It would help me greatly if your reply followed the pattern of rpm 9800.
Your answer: rpm 5000
